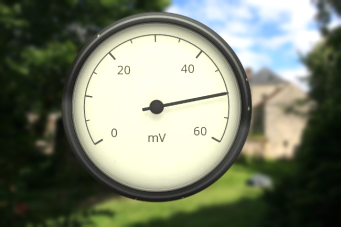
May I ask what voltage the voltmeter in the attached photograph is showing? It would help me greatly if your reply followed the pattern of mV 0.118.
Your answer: mV 50
